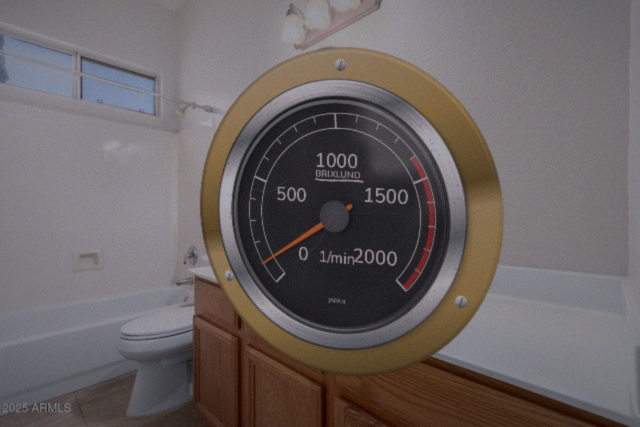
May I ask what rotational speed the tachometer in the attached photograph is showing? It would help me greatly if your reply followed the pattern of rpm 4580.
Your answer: rpm 100
